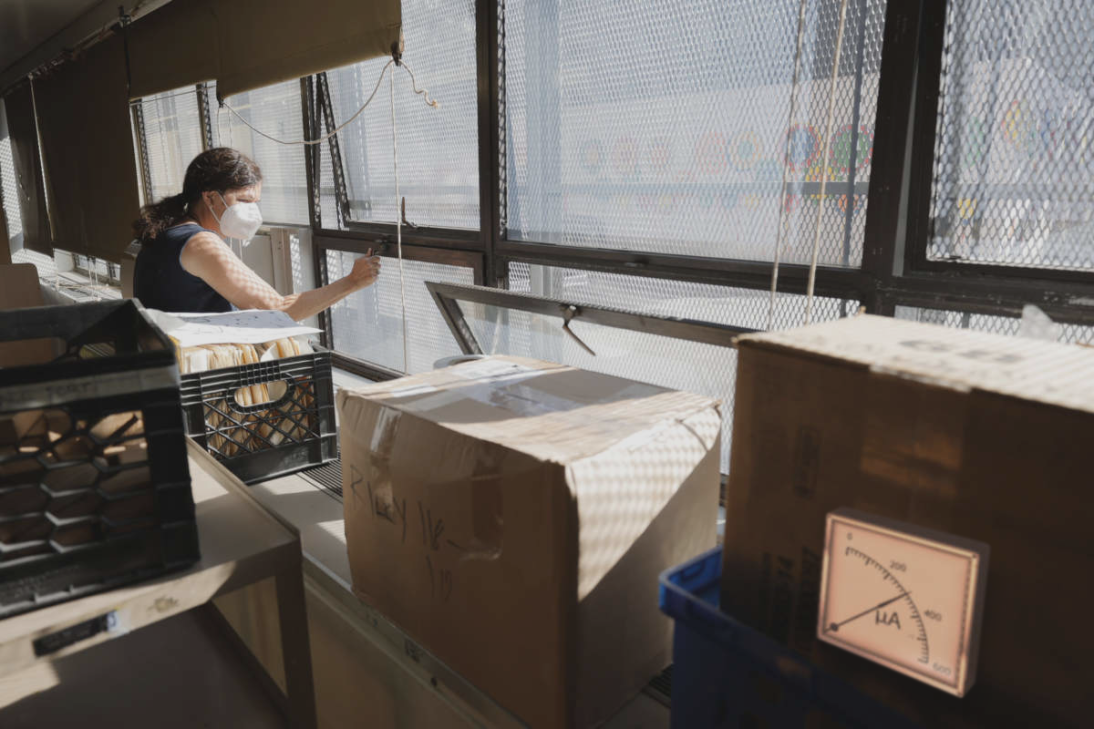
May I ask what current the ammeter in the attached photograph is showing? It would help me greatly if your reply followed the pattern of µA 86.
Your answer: µA 300
